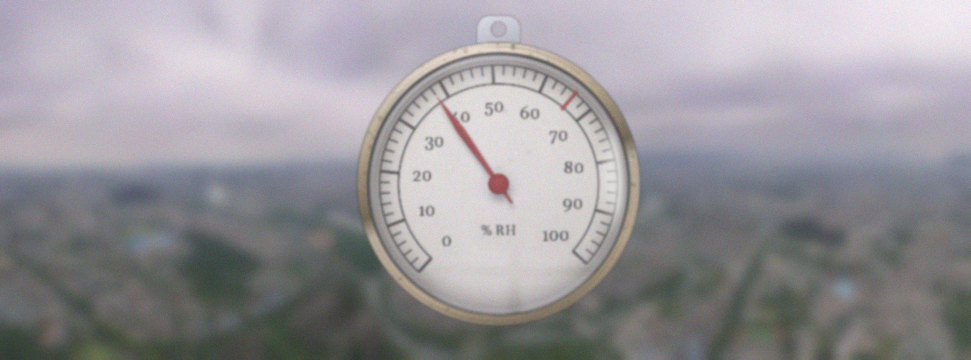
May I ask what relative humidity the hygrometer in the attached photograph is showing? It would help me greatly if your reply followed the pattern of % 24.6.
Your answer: % 38
